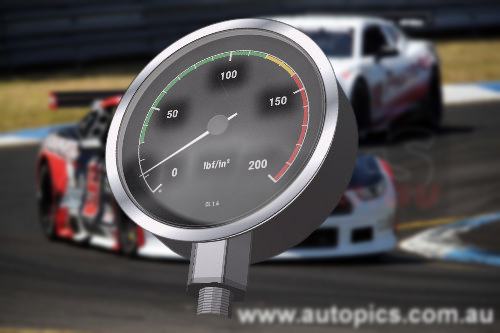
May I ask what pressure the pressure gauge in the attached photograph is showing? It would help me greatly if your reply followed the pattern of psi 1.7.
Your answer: psi 10
